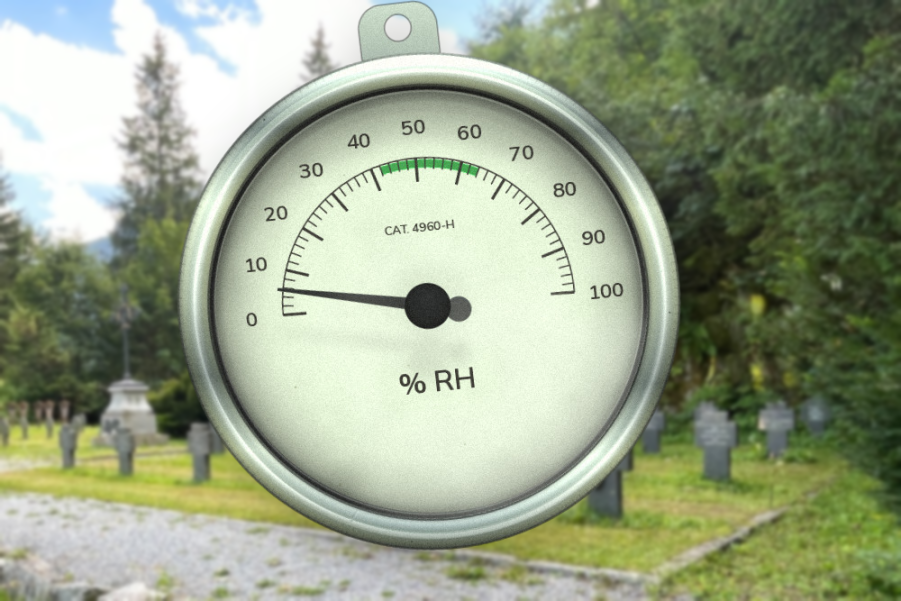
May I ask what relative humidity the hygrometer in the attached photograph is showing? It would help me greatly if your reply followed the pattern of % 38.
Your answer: % 6
